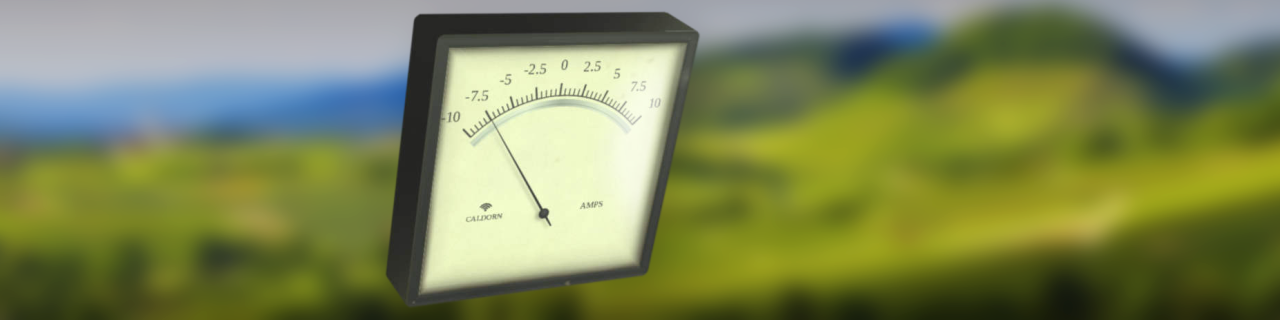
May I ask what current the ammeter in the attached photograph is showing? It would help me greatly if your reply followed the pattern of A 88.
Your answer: A -7.5
